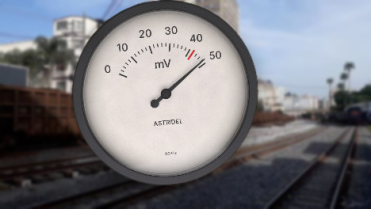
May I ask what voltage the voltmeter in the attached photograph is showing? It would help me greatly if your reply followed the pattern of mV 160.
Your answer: mV 48
